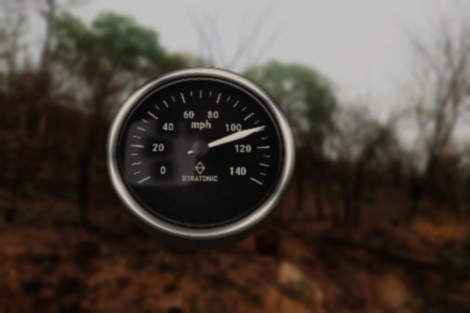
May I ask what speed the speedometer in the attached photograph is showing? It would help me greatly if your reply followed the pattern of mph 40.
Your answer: mph 110
